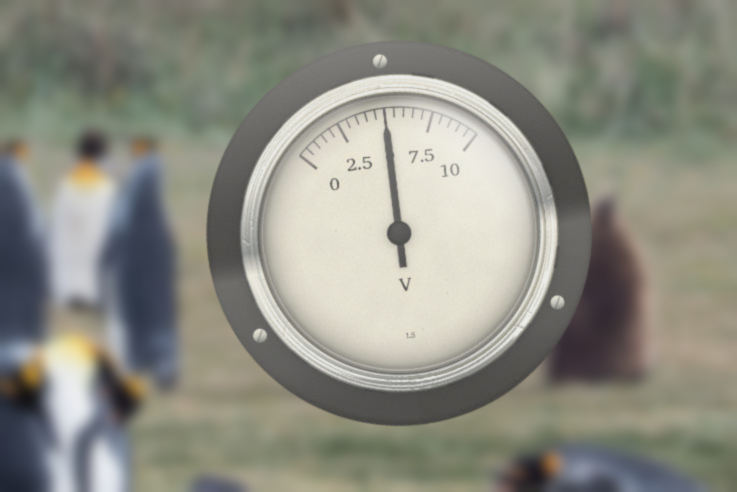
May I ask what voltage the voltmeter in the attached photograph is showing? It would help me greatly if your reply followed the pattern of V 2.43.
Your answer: V 5
